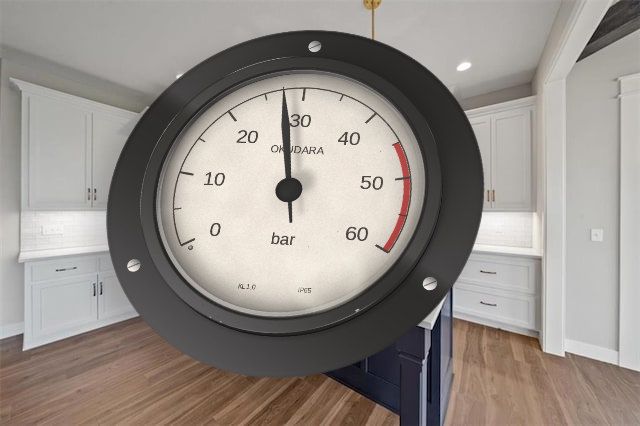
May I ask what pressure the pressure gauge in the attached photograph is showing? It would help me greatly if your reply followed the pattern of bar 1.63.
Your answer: bar 27.5
